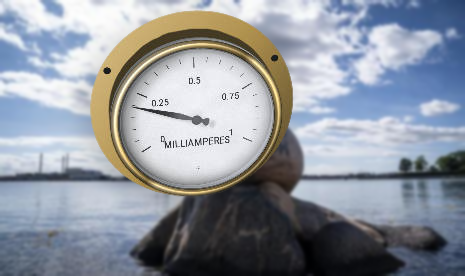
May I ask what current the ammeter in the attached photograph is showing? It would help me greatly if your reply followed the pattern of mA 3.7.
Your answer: mA 0.2
